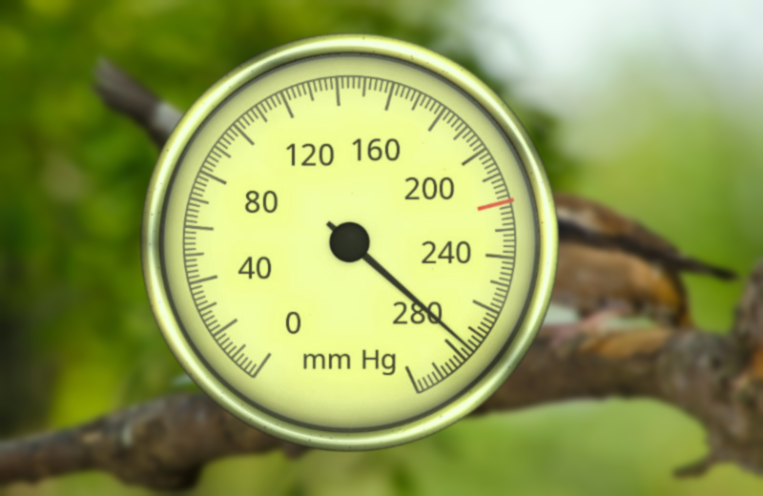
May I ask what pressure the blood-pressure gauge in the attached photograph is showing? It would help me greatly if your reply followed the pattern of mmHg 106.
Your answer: mmHg 276
